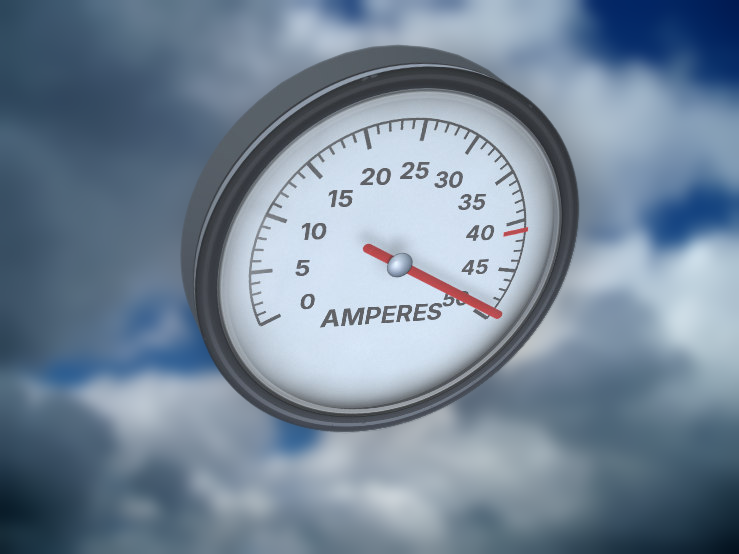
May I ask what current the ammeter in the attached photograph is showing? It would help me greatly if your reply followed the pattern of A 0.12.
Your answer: A 49
